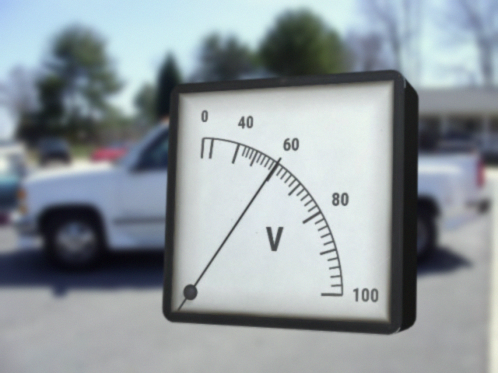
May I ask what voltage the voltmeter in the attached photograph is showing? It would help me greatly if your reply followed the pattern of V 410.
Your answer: V 60
